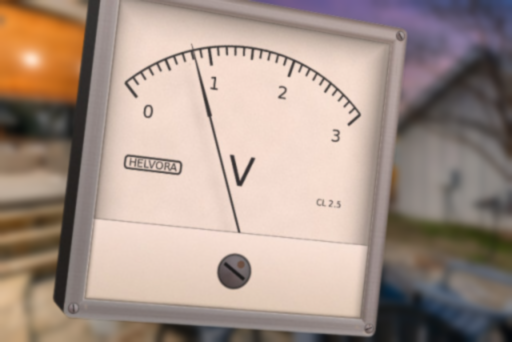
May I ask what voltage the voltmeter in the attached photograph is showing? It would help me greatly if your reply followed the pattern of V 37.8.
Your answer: V 0.8
